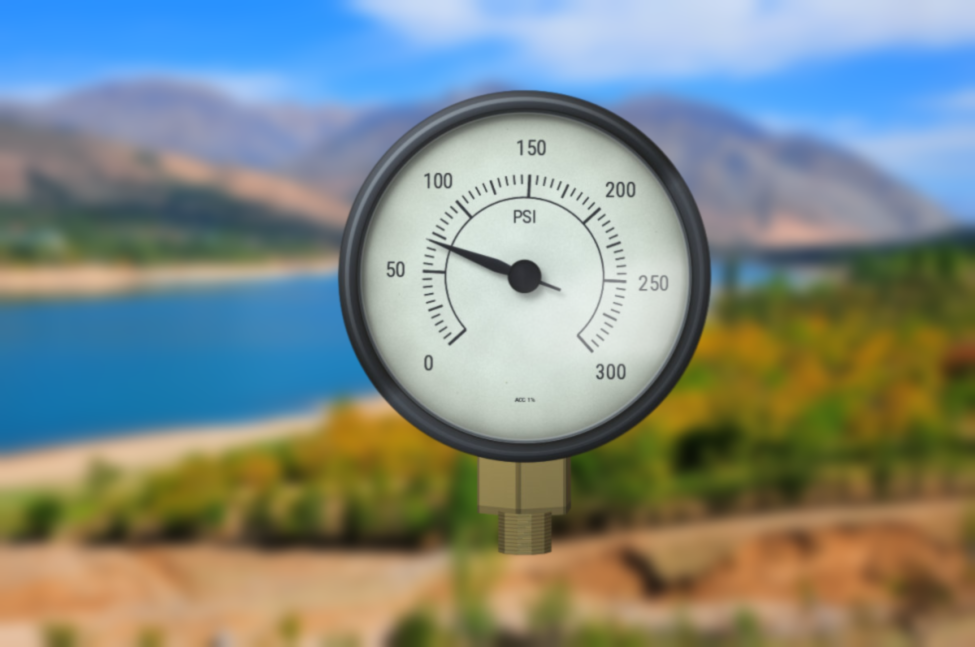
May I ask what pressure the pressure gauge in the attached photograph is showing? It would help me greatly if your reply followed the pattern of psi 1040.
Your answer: psi 70
